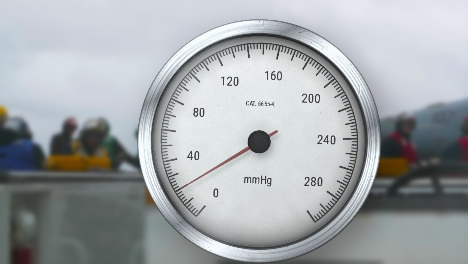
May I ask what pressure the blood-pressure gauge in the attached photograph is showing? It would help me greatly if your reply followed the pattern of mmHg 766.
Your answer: mmHg 20
